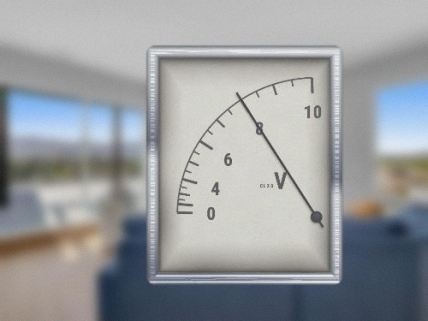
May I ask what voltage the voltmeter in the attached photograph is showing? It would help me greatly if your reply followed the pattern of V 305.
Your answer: V 8
